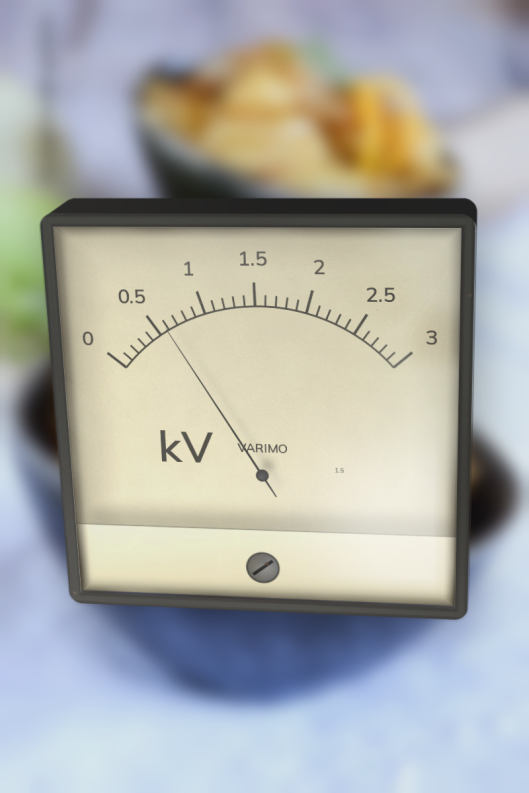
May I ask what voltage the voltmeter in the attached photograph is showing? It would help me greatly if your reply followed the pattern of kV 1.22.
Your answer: kV 0.6
